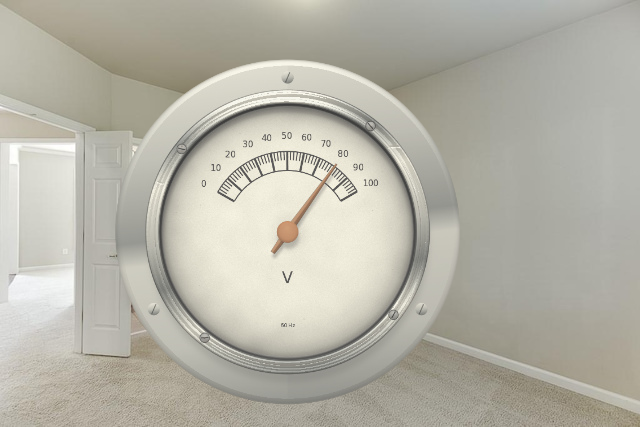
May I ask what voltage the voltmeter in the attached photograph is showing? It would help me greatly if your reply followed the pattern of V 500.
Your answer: V 80
